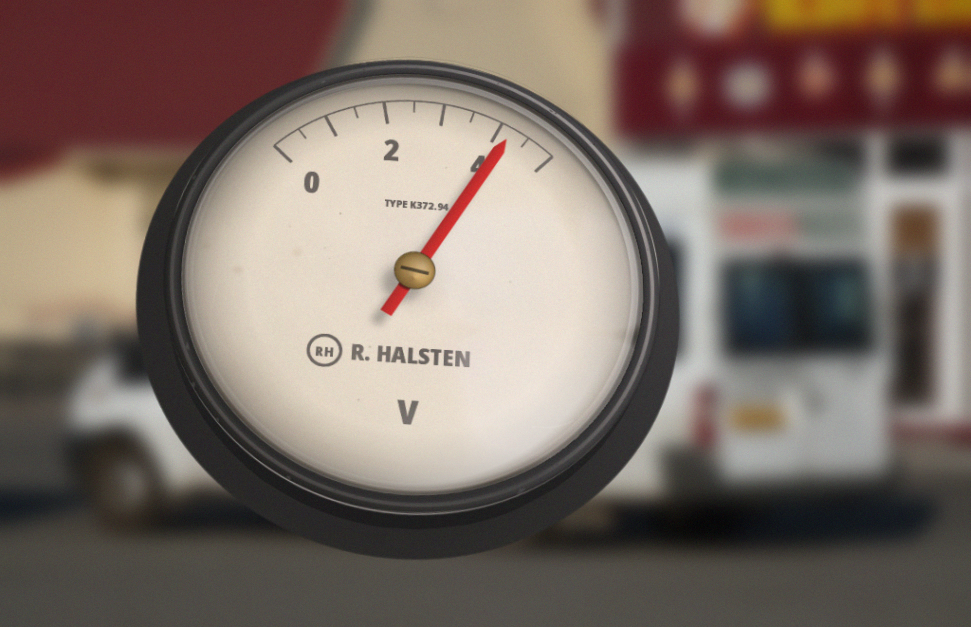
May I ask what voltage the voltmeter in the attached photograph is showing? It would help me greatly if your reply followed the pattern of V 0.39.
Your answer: V 4.25
